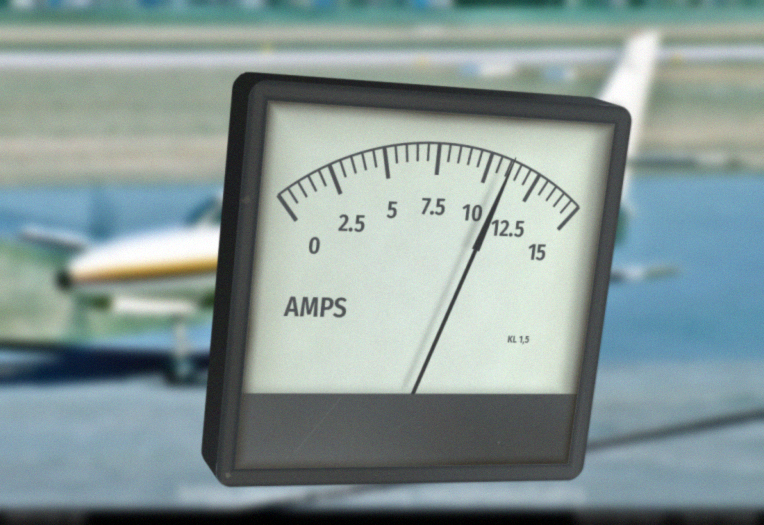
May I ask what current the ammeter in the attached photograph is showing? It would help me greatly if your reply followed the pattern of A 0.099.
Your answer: A 11
